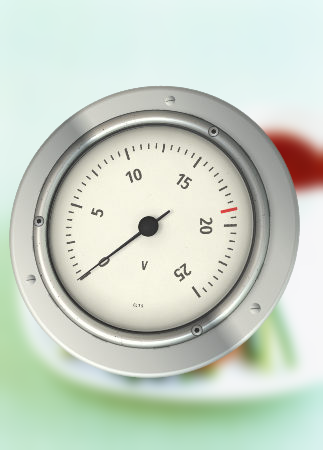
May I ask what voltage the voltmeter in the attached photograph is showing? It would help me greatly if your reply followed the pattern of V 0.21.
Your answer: V 0
